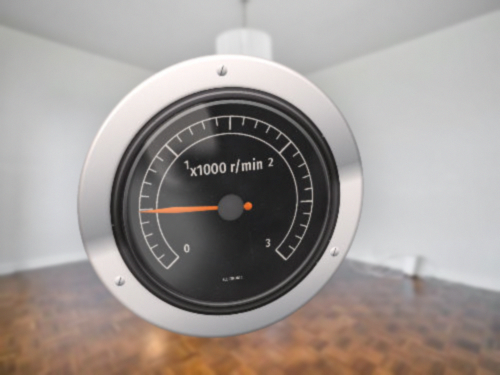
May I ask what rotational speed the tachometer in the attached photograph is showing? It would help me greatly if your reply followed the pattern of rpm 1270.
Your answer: rpm 500
